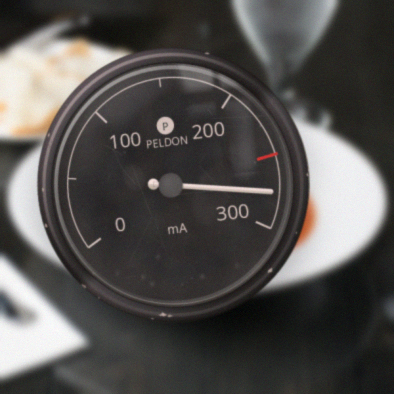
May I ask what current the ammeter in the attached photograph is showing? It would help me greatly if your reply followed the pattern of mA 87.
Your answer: mA 275
